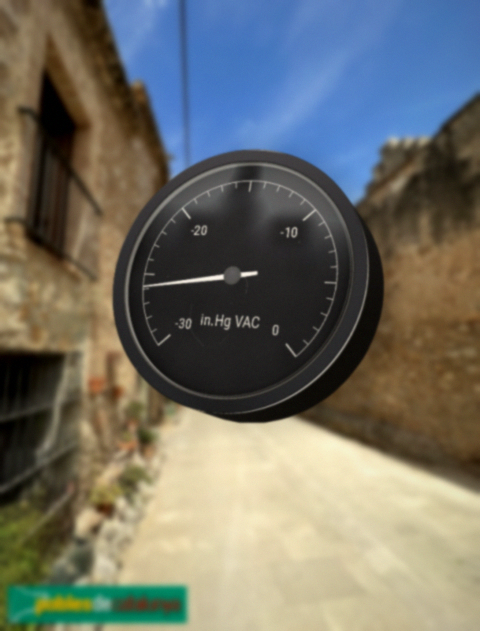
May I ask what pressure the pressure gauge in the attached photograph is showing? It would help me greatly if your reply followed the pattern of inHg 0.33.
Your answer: inHg -26
